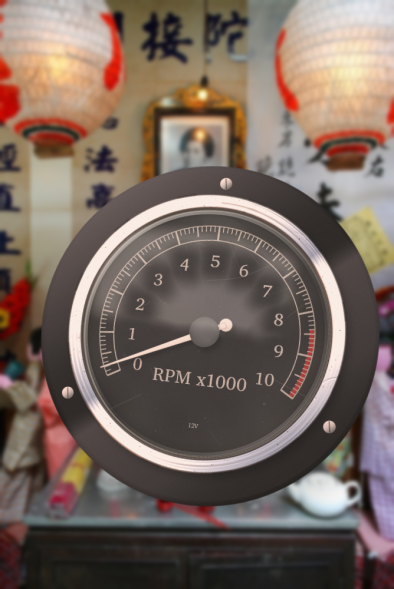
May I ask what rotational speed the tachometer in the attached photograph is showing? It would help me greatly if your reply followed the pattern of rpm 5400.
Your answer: rpm 200
